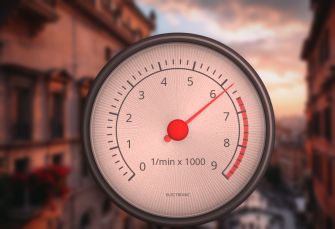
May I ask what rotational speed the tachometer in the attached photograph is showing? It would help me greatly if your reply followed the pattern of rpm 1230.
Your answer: rpm 6200
